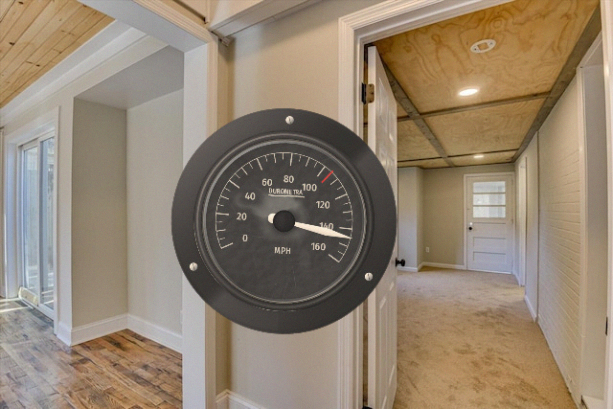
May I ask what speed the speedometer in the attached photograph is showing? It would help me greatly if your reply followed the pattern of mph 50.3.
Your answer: mph 145
